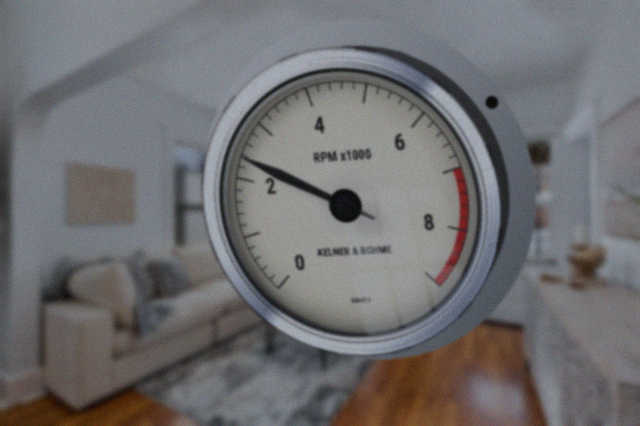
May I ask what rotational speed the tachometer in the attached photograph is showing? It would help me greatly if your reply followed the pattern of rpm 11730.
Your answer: rpm 2400
